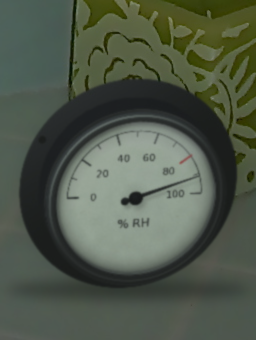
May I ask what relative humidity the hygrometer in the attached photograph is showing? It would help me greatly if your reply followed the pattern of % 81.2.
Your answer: % 90
